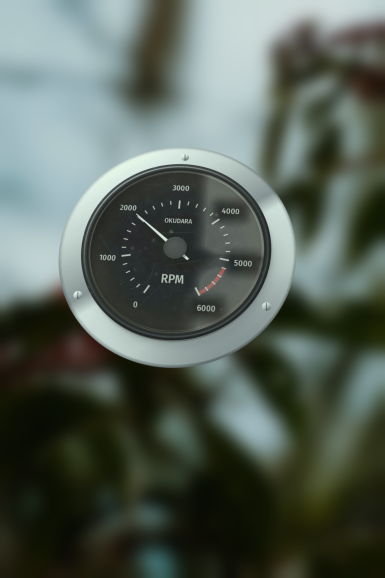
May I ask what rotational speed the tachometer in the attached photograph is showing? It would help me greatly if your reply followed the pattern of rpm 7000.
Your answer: rpm 2000
